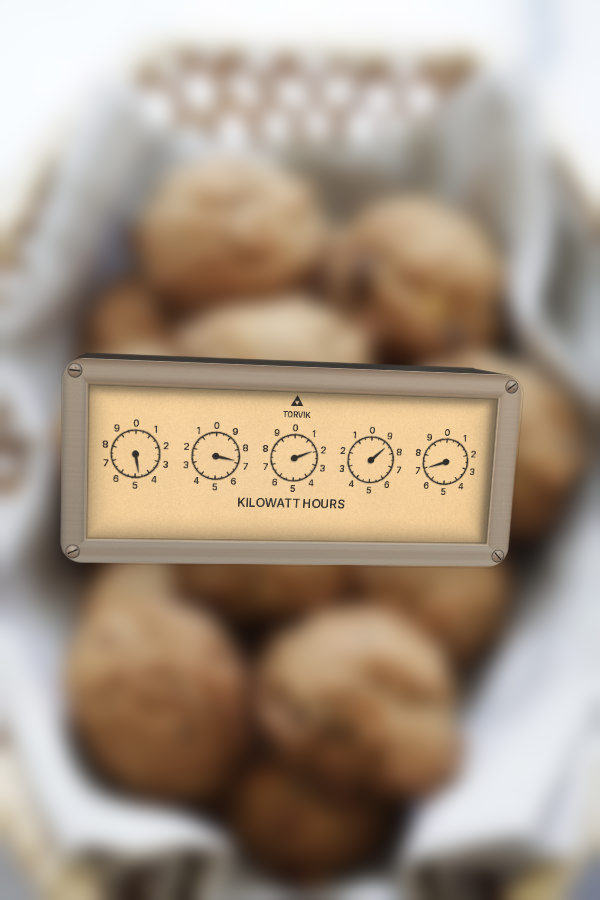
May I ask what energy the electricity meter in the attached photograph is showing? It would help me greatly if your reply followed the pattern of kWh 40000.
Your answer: kWh 47187
